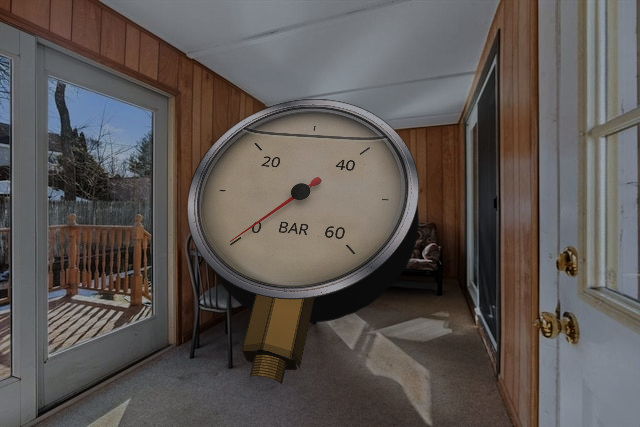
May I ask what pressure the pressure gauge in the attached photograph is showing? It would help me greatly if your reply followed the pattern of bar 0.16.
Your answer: bar 0
